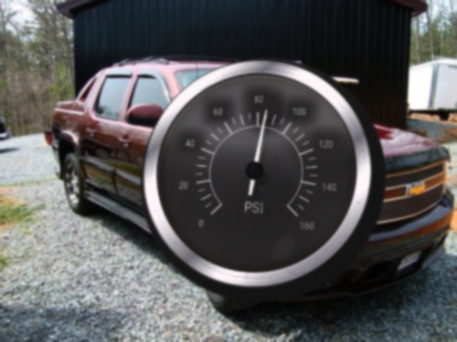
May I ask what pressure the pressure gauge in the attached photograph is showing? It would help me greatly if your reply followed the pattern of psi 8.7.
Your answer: psi 85
